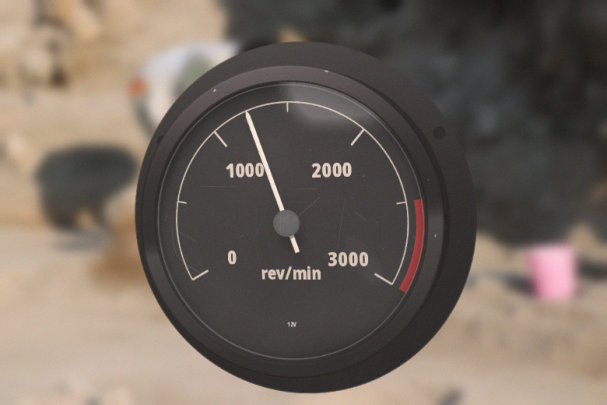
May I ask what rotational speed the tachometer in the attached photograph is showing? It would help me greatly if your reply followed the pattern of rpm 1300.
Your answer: rpm 1250
